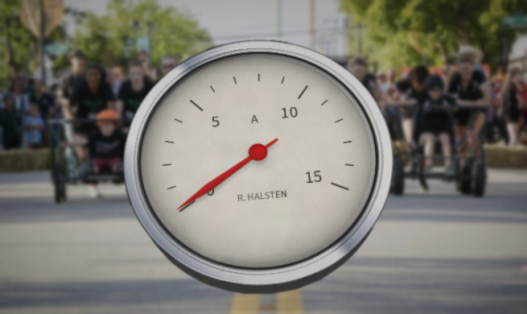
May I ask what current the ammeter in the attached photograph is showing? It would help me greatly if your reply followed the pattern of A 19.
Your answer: A 0
